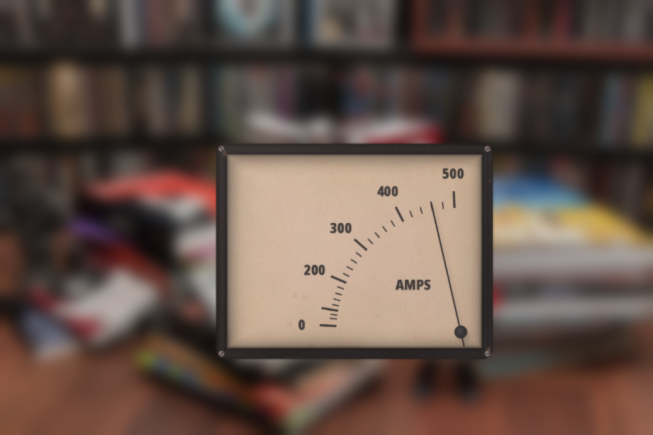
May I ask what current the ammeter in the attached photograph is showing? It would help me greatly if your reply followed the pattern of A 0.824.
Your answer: A 460
